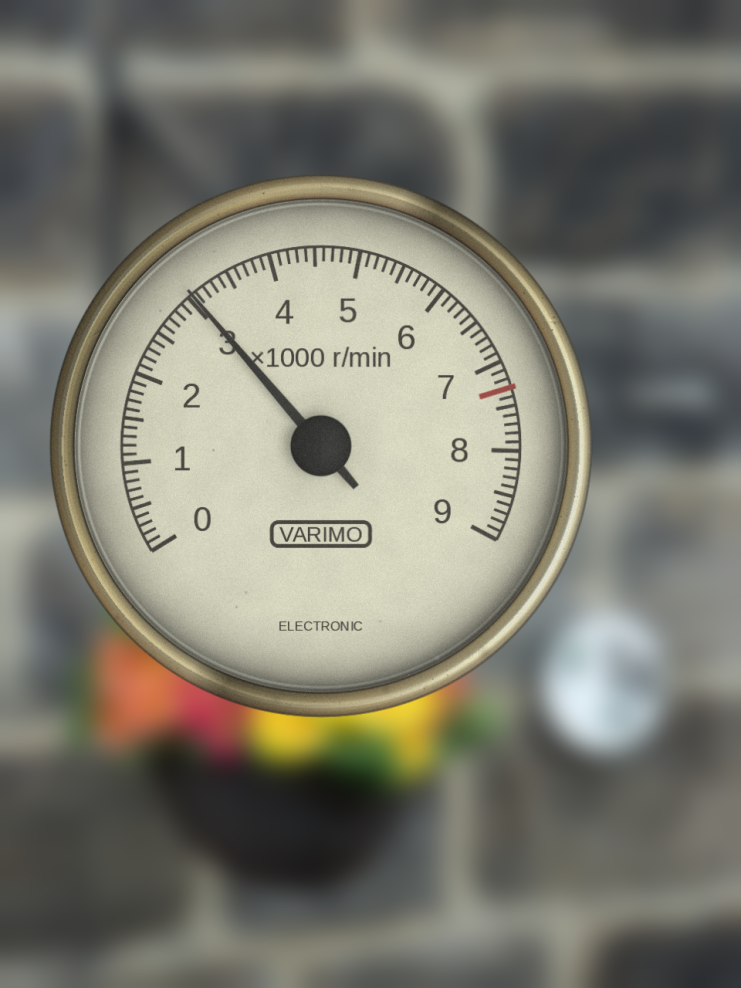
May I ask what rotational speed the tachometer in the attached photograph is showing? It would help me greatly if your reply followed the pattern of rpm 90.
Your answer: rpm 3050
